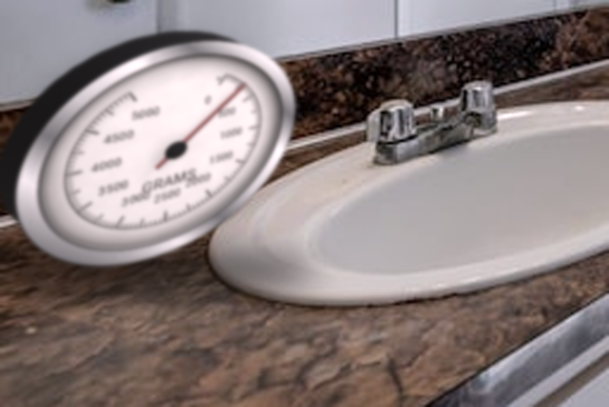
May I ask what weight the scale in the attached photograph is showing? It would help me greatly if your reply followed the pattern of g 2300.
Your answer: g 250
